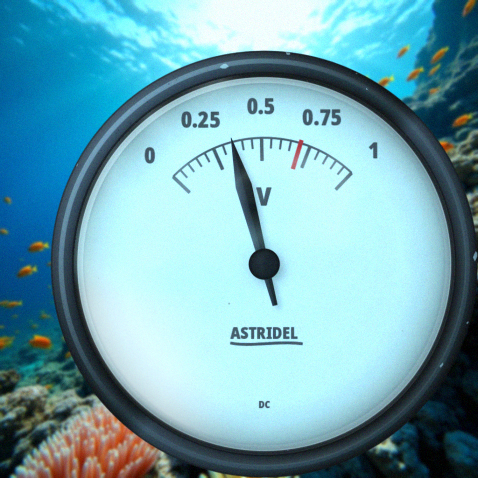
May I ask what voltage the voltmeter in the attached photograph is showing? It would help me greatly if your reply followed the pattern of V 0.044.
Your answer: V 0.35
